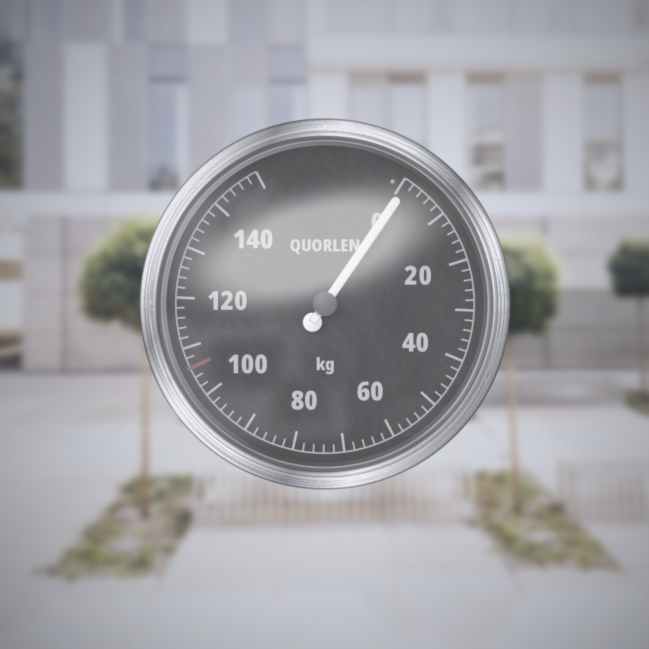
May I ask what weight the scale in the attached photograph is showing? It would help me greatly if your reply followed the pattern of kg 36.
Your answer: kg 1
